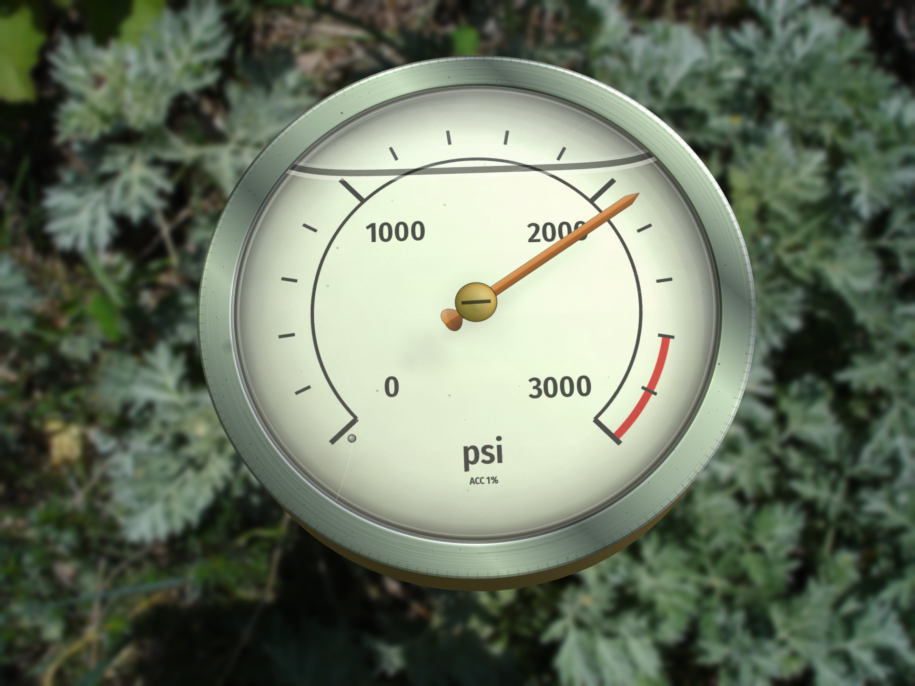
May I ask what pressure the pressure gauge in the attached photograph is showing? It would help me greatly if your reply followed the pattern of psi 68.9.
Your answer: psi 2100
